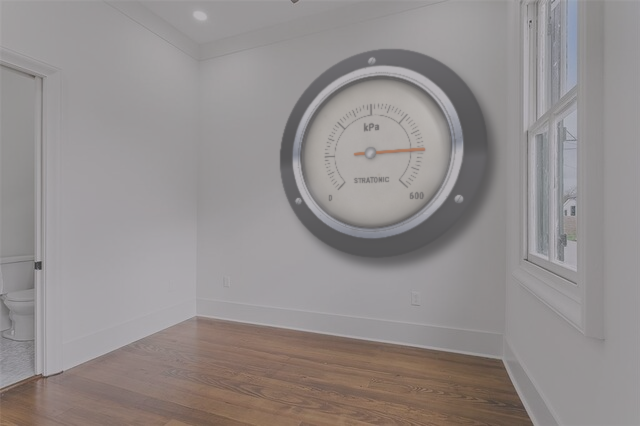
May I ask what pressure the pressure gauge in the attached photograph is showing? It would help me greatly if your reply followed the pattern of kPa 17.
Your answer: kPa 500
